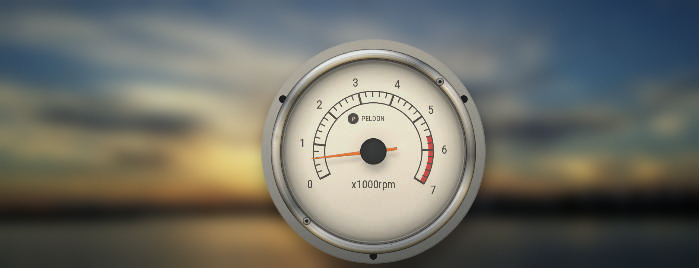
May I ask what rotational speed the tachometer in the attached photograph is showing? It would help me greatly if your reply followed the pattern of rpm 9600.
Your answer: rpm 600
